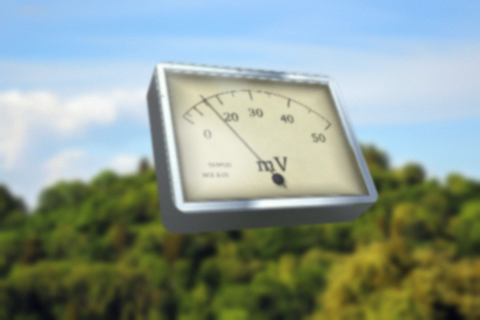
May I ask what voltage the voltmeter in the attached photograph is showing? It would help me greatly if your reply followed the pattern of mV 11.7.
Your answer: mV 15
